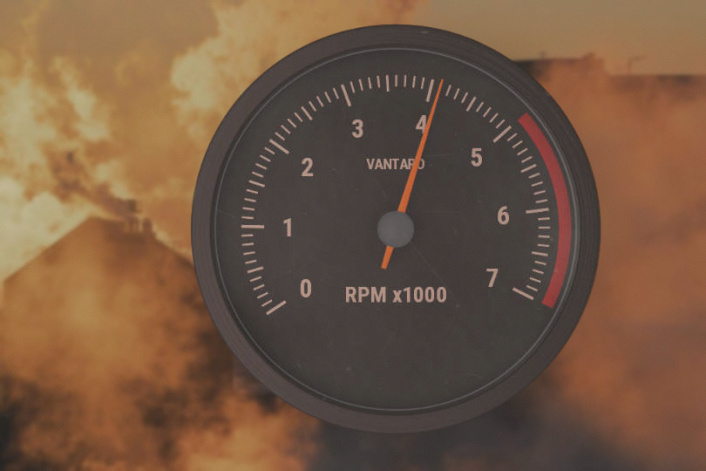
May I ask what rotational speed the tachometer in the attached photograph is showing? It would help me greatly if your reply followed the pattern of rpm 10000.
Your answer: rpm 4100
